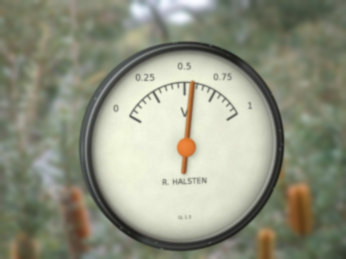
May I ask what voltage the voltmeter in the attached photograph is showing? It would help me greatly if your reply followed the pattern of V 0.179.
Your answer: V 0.55
